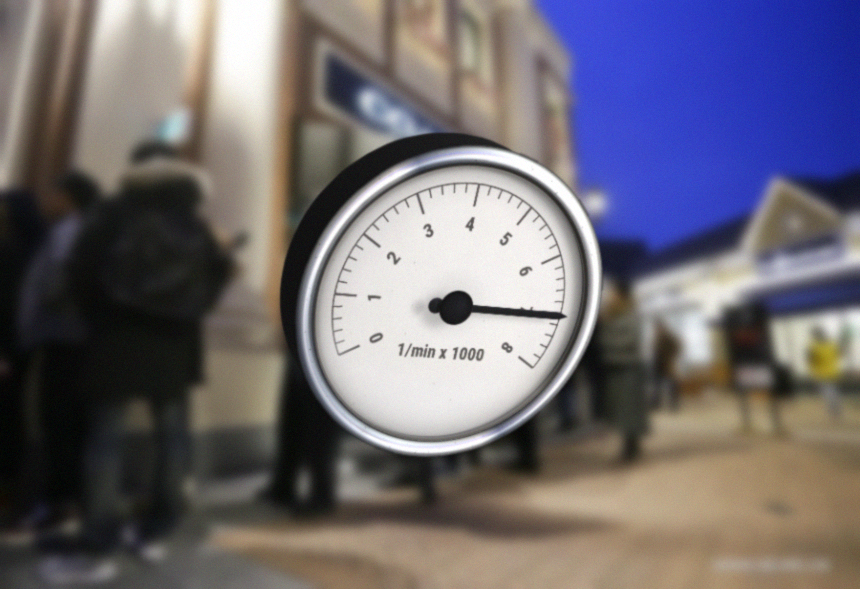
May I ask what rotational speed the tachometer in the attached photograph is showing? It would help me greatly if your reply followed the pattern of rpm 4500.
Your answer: rpm 7000
